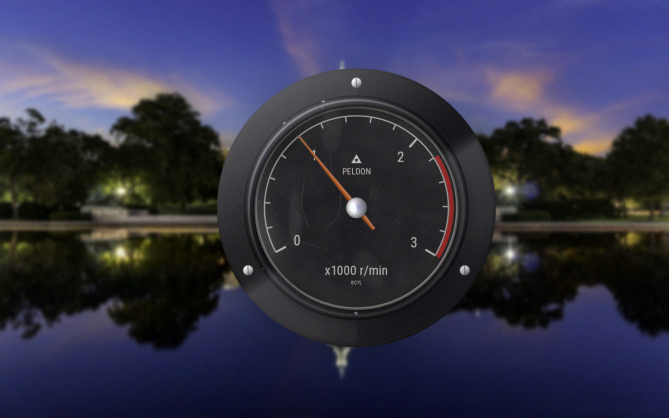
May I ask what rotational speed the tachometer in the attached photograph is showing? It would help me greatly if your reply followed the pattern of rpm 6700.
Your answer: rpm 1000
